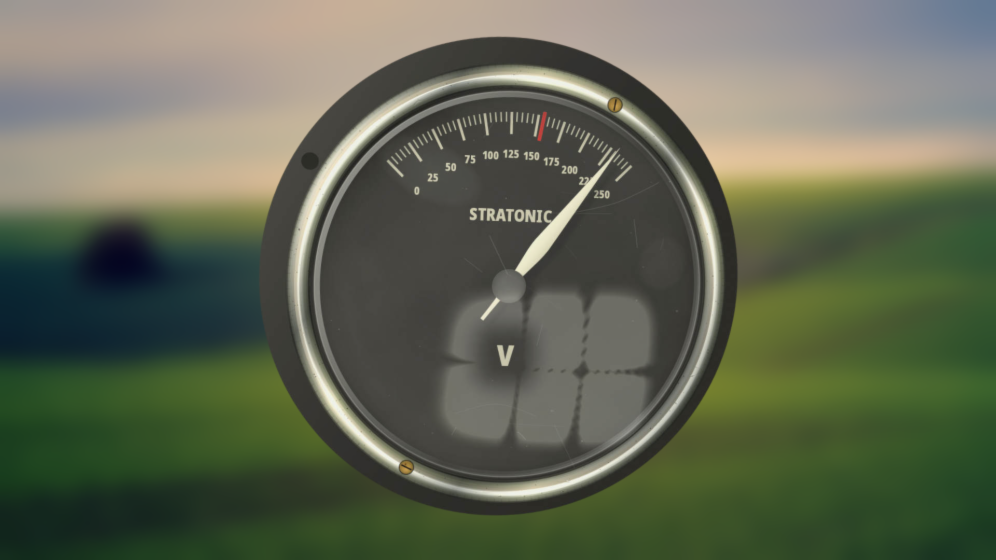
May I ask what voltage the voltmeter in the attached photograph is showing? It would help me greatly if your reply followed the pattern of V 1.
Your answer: V 230
